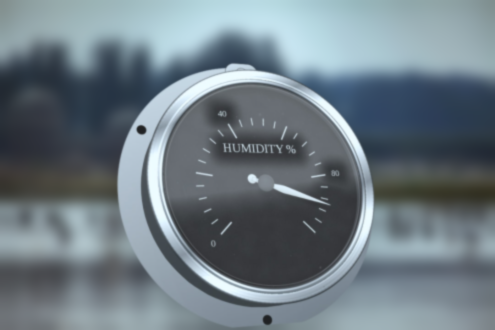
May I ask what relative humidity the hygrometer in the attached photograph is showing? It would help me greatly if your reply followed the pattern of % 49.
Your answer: % 90
